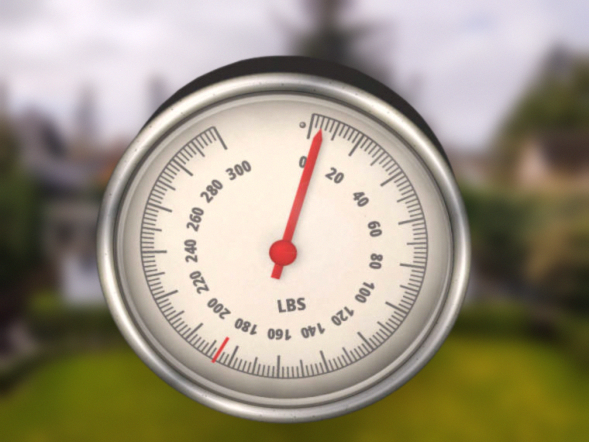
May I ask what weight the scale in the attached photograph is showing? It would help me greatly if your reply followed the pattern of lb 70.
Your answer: lb 4
